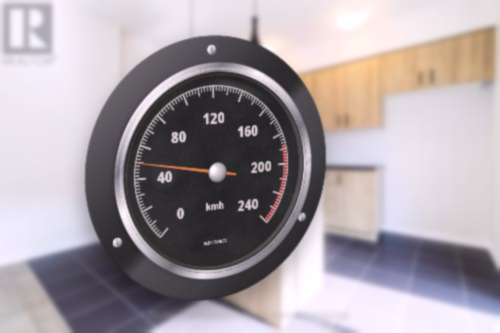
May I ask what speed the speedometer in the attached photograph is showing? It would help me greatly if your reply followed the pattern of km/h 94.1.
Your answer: km/h 50
